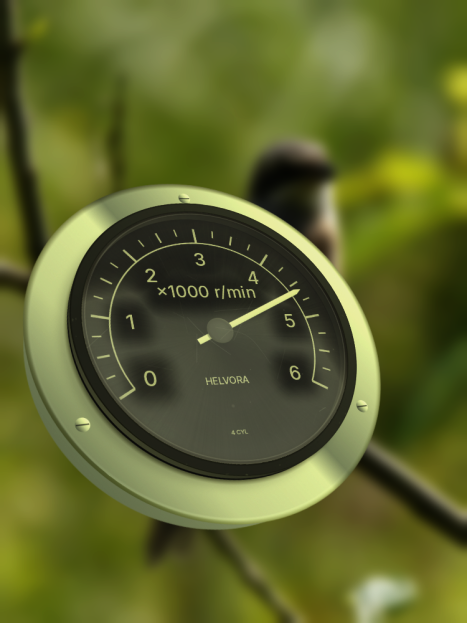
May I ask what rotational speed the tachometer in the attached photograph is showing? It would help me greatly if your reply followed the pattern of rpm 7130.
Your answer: rpm 4625
